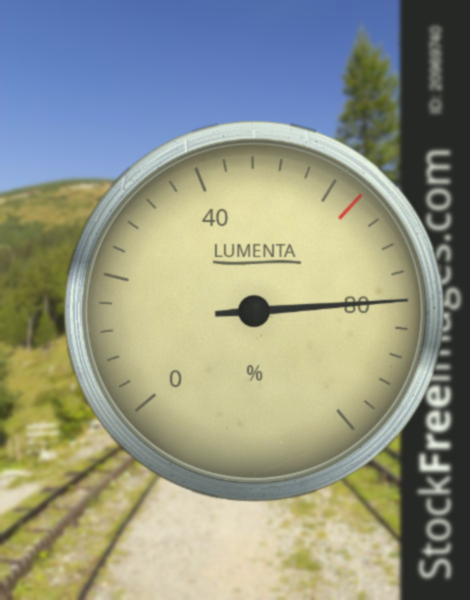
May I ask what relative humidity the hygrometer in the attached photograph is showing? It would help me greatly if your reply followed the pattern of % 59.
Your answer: % 80
